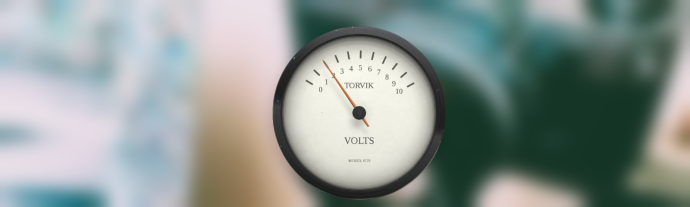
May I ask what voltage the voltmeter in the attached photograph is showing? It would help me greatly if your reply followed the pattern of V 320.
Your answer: V 2
